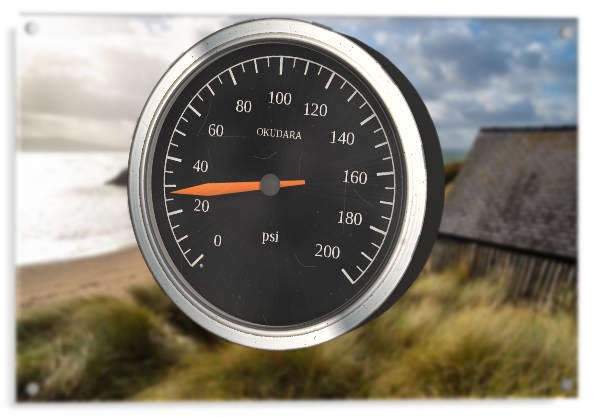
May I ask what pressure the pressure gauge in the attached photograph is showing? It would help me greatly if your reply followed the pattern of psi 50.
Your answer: psi 27.5
